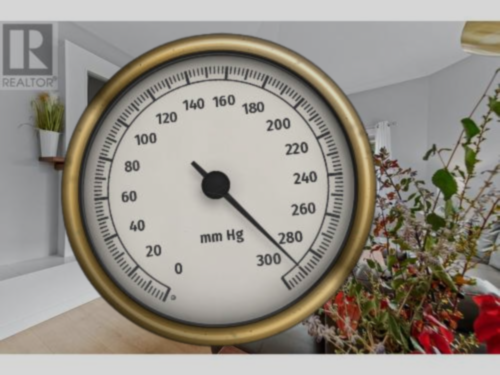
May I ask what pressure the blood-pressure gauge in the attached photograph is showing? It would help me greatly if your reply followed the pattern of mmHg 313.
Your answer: mmHg 290
